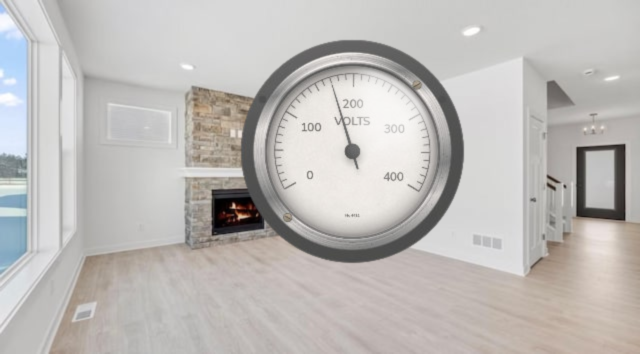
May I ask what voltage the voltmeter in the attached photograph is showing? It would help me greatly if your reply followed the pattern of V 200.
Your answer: V 170
